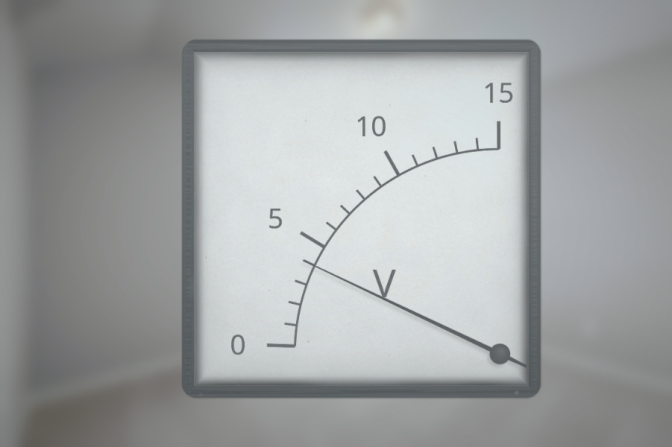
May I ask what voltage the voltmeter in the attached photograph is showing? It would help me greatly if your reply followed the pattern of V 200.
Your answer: V 4
